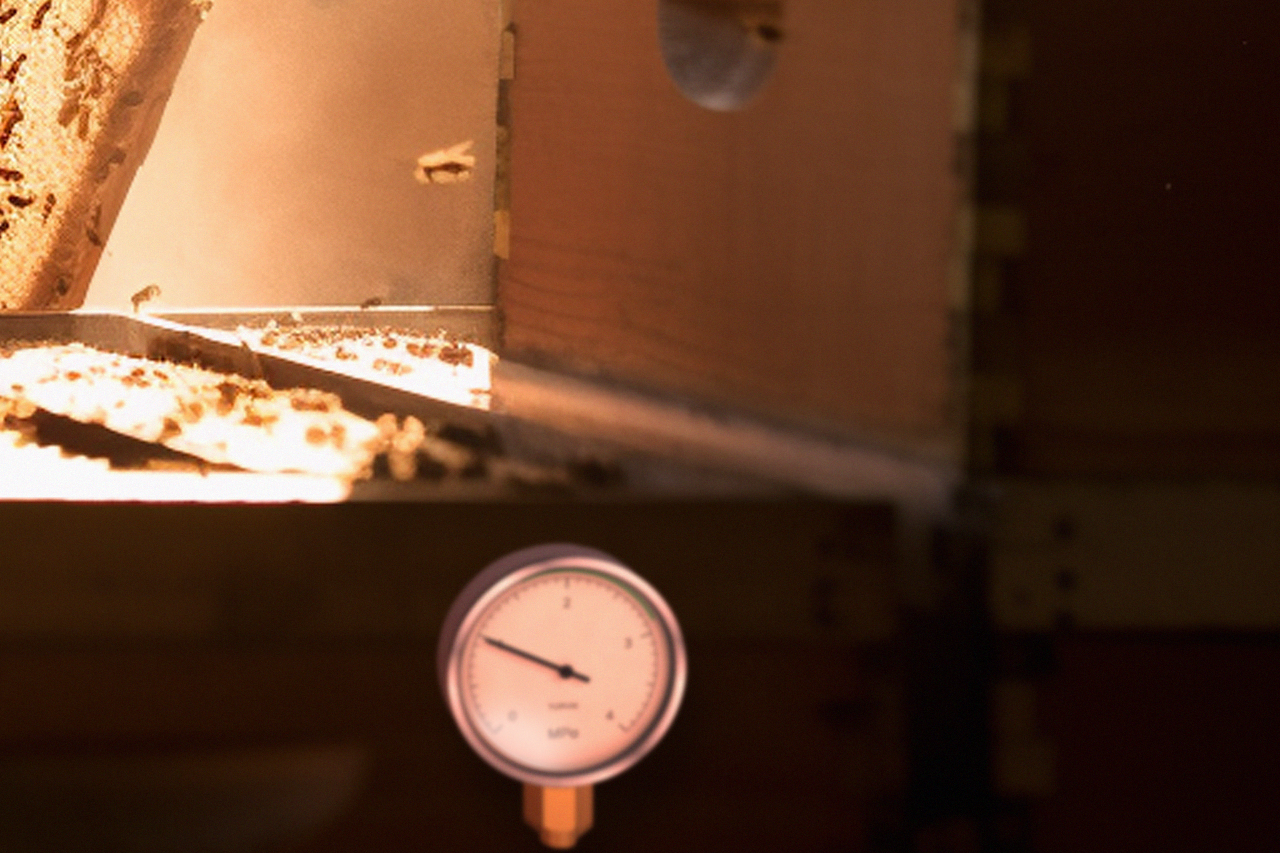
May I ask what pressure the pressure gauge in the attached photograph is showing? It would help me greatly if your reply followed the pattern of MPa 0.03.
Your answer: MPa 1
